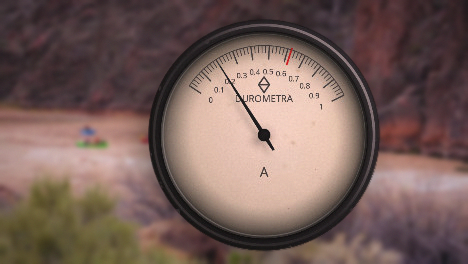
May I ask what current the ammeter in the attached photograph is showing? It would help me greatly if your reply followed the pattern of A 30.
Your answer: A 0.2
